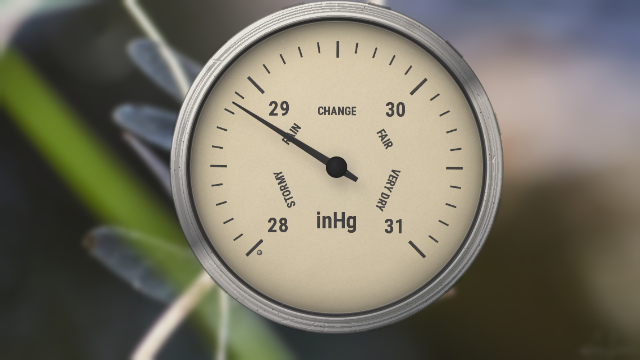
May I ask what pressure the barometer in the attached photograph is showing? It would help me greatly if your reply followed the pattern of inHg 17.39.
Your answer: inHg 28.85
